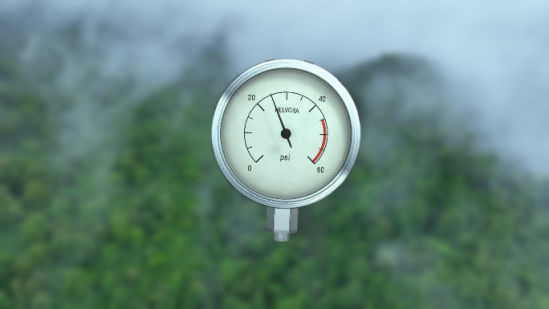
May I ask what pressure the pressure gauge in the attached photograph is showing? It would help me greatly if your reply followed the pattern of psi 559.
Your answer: psi 25
